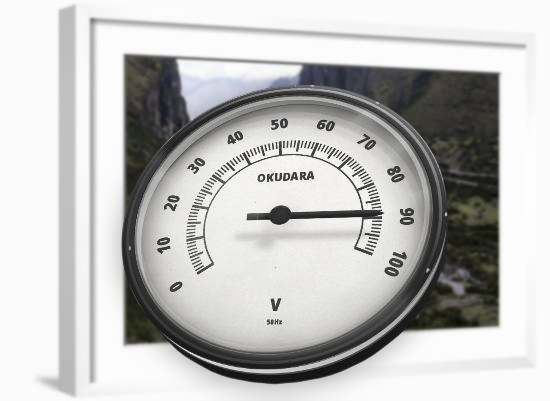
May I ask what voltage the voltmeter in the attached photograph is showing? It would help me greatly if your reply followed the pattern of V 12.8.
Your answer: V 90
